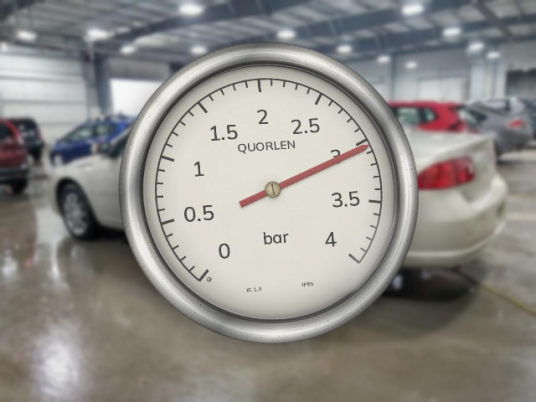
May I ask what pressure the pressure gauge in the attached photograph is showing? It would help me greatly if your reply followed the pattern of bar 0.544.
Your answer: bar 3.05
